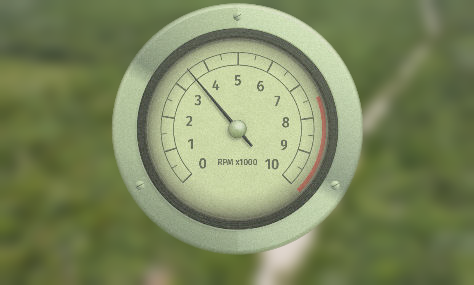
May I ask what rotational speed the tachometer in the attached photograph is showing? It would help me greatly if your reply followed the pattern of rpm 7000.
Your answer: rpm 3500
